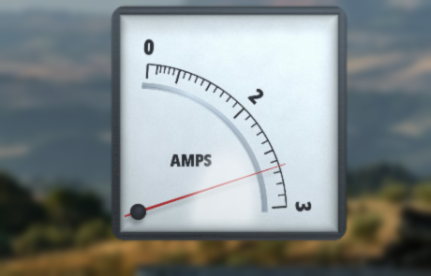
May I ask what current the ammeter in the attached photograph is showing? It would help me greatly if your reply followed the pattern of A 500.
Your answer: A 2.65
